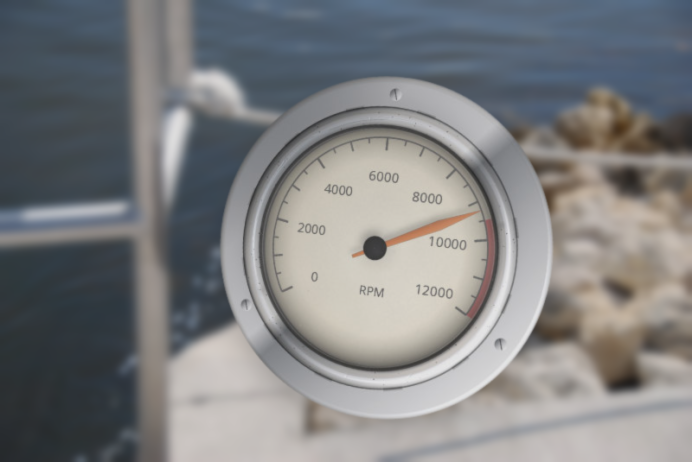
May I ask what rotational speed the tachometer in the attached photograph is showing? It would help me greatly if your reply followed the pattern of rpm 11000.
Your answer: rpm 9250
